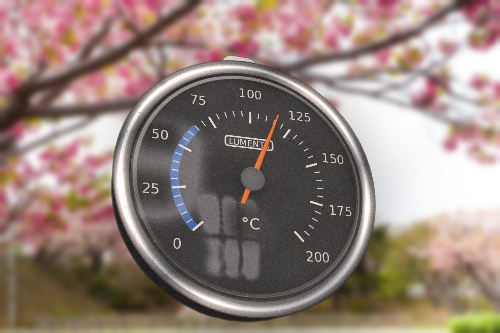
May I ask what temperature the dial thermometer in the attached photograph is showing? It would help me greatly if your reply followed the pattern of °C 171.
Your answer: °C 115
